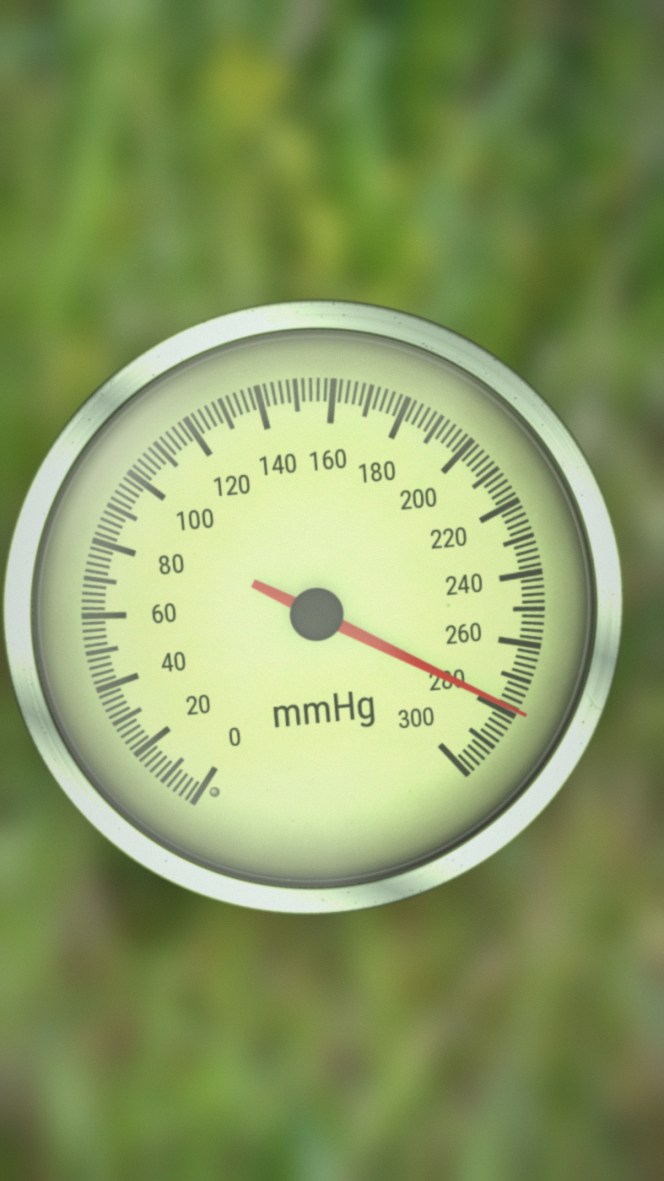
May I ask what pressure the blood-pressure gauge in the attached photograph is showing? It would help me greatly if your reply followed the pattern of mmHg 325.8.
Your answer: mmHg 278
